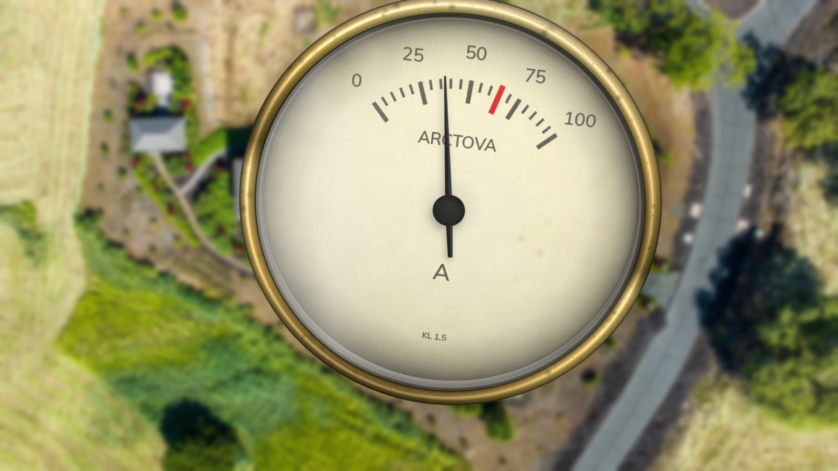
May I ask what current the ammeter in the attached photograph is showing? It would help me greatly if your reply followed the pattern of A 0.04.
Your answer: A 37.5
